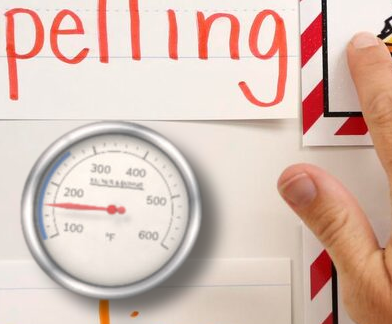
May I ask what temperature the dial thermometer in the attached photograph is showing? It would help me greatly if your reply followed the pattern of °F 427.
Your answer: °F 160
